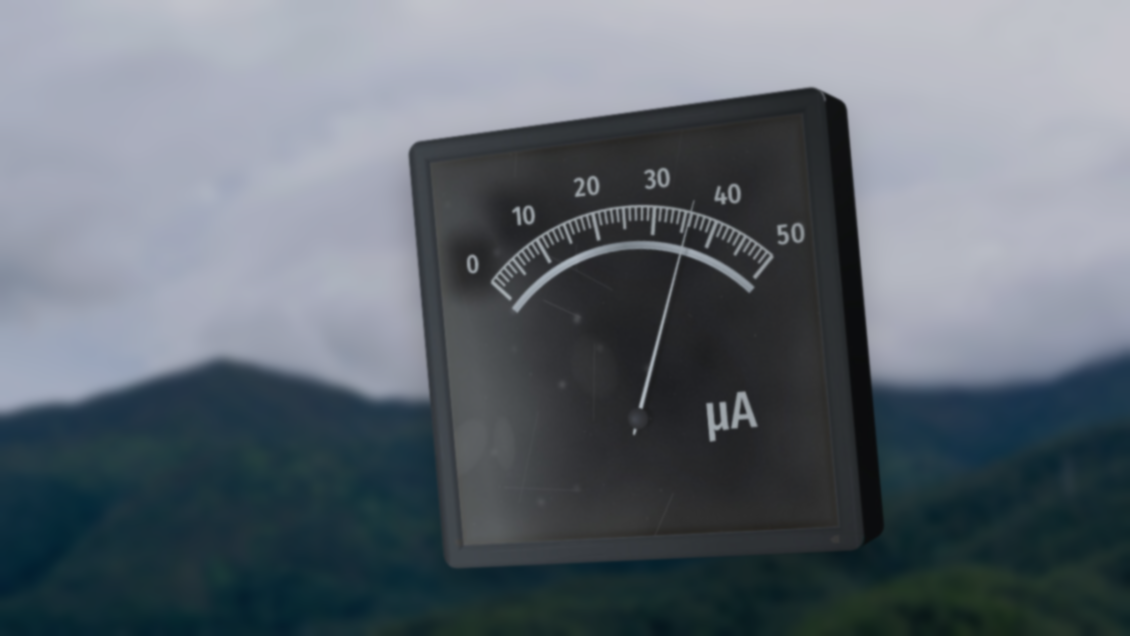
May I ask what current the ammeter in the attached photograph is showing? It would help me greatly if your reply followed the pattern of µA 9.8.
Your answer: µA 36
